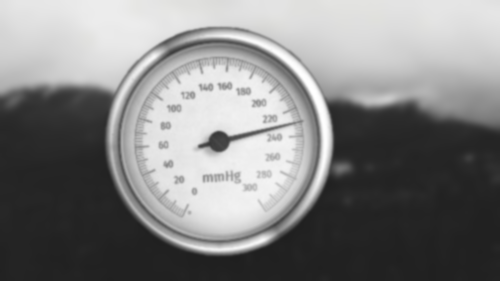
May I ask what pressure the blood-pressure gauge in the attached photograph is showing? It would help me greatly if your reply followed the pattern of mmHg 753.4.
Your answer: mmHg 230
